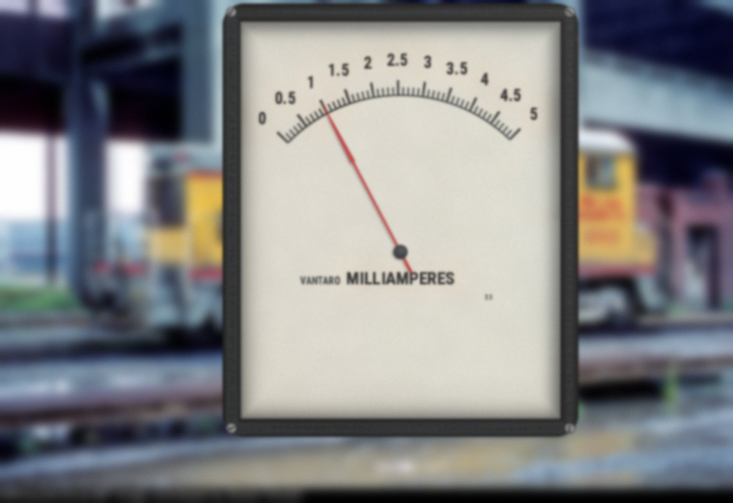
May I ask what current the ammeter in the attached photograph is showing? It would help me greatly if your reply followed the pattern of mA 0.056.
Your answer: mA 1
